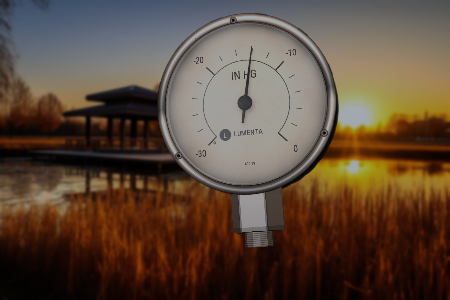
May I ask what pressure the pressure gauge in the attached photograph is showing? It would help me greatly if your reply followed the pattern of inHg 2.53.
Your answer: inHg -14
